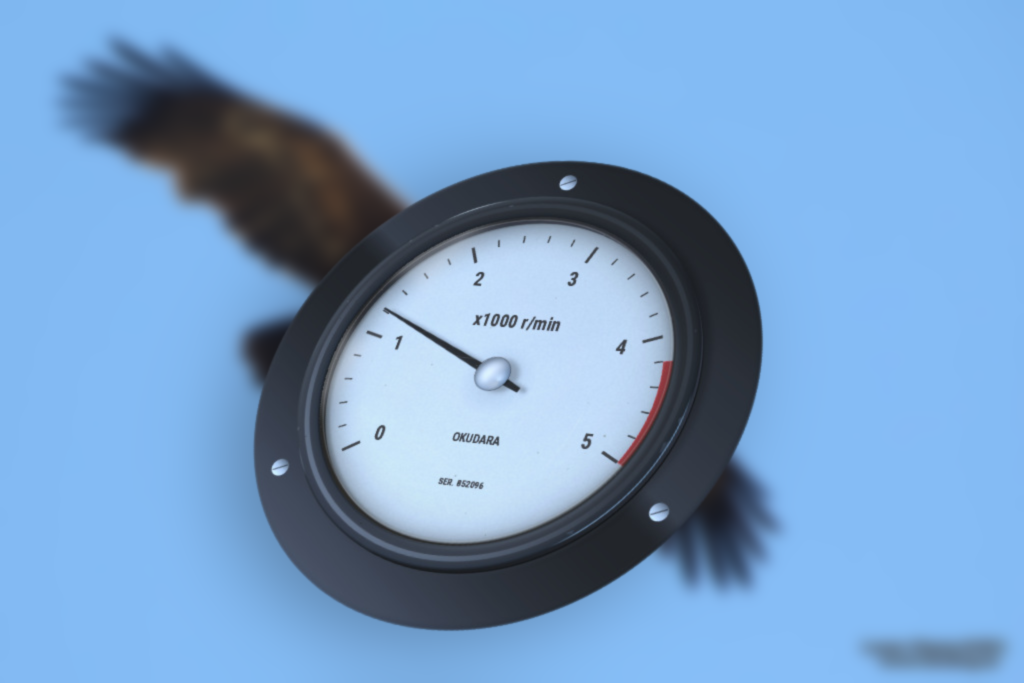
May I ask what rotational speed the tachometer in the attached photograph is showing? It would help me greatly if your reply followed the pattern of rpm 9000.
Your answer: rpm 1200
